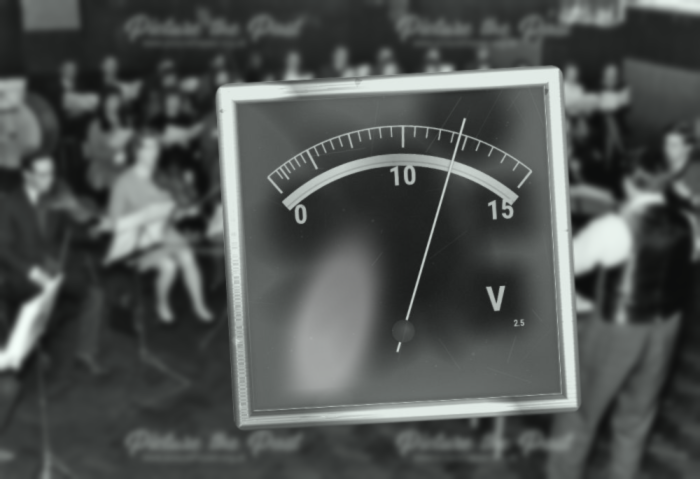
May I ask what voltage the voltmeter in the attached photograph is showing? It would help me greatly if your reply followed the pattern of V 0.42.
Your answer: V 12.25
